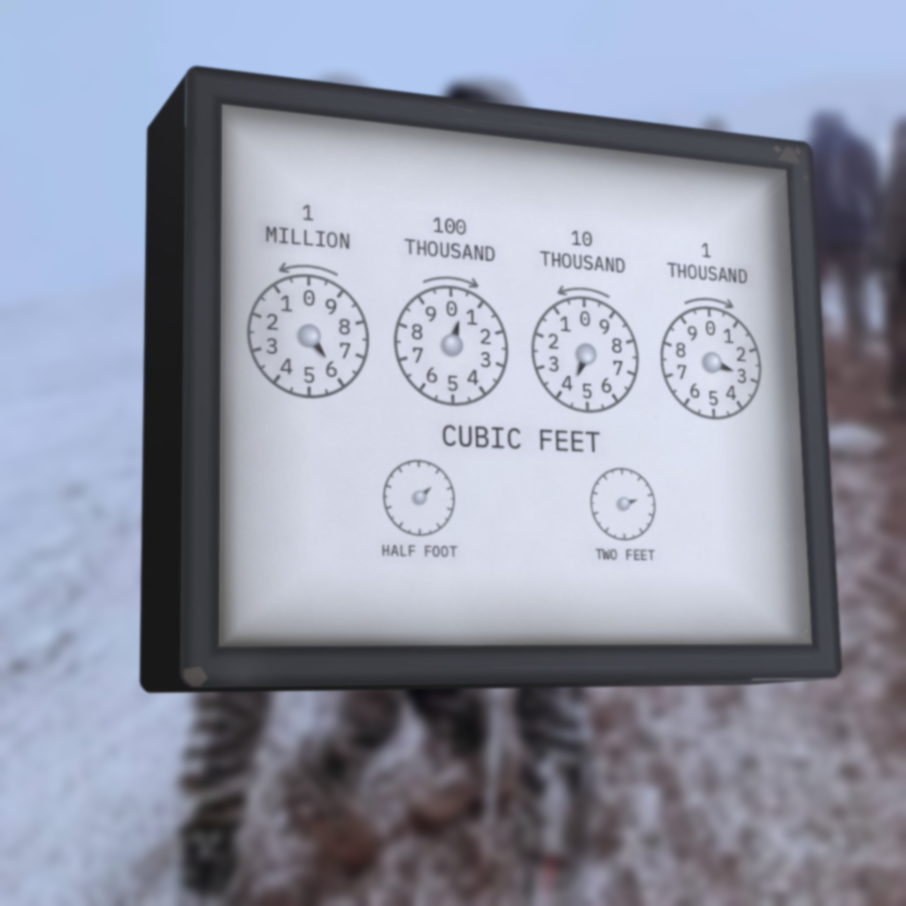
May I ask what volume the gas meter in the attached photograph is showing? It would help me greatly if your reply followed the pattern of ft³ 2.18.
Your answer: ft³ 604300
